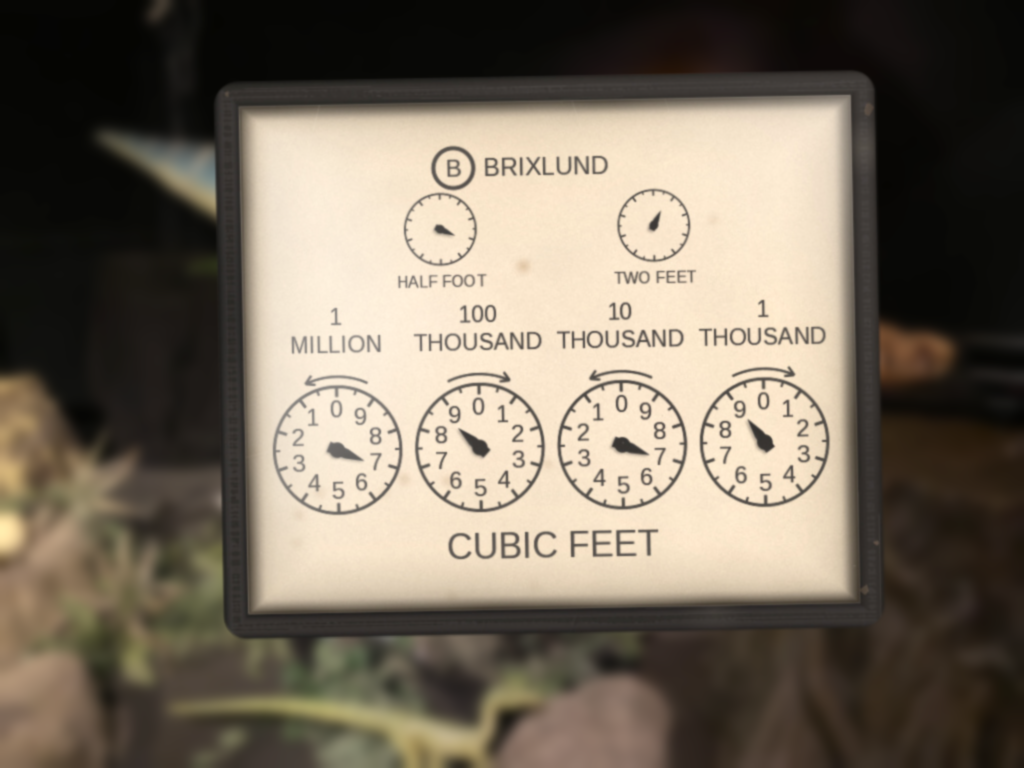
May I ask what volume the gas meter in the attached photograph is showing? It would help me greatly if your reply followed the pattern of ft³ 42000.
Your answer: ft³ 686900
